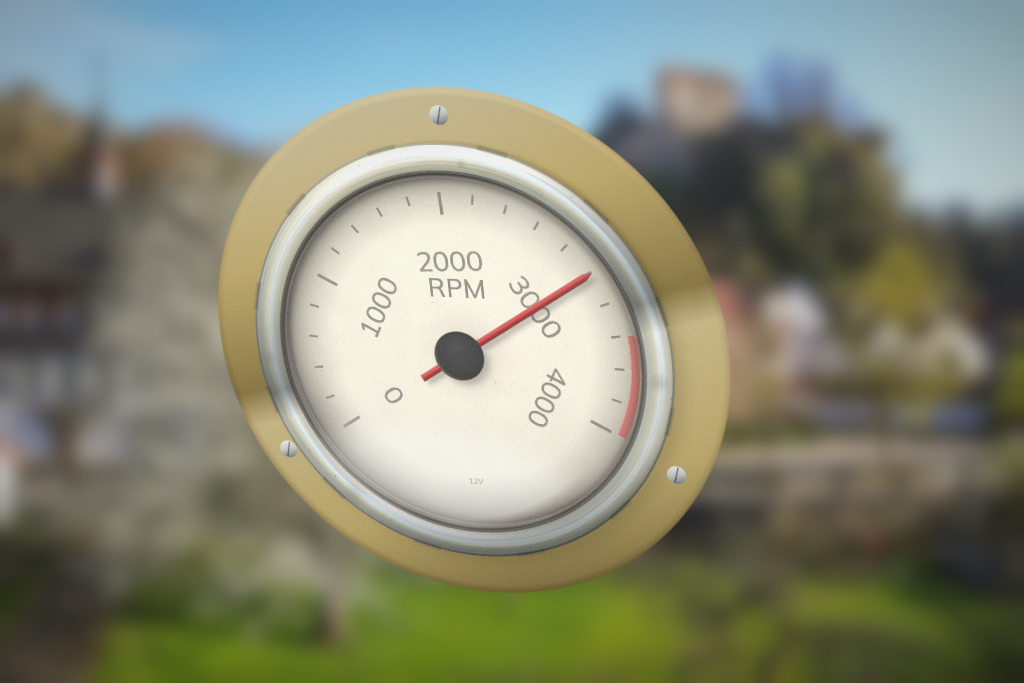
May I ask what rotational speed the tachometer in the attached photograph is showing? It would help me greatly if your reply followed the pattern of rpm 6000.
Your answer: rpm 3000
